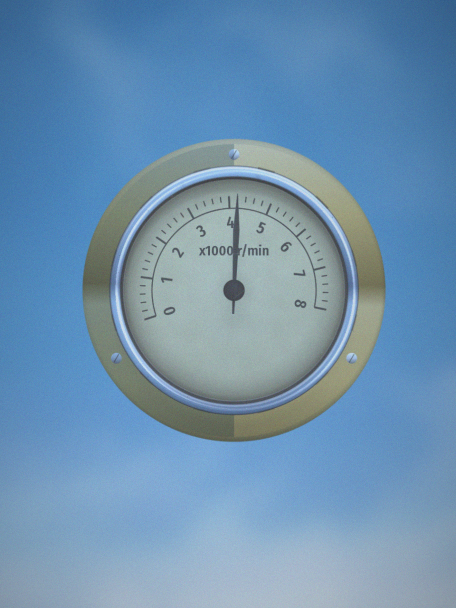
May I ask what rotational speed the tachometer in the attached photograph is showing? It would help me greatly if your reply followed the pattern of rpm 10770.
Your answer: rpm 4200
